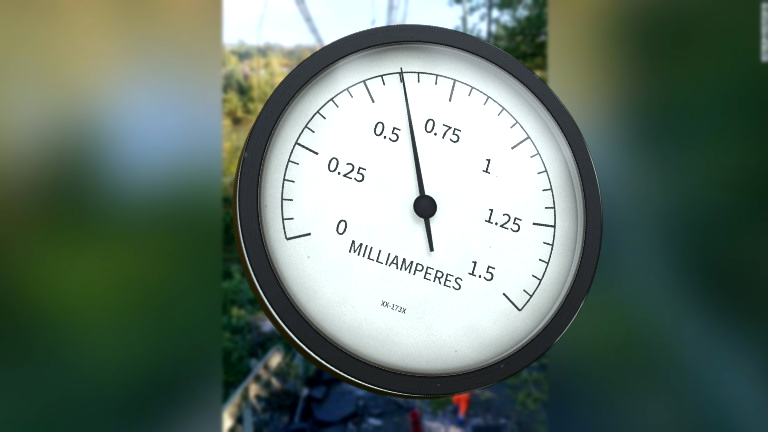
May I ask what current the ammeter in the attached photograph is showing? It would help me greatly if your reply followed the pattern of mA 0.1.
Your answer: mA 0.6
